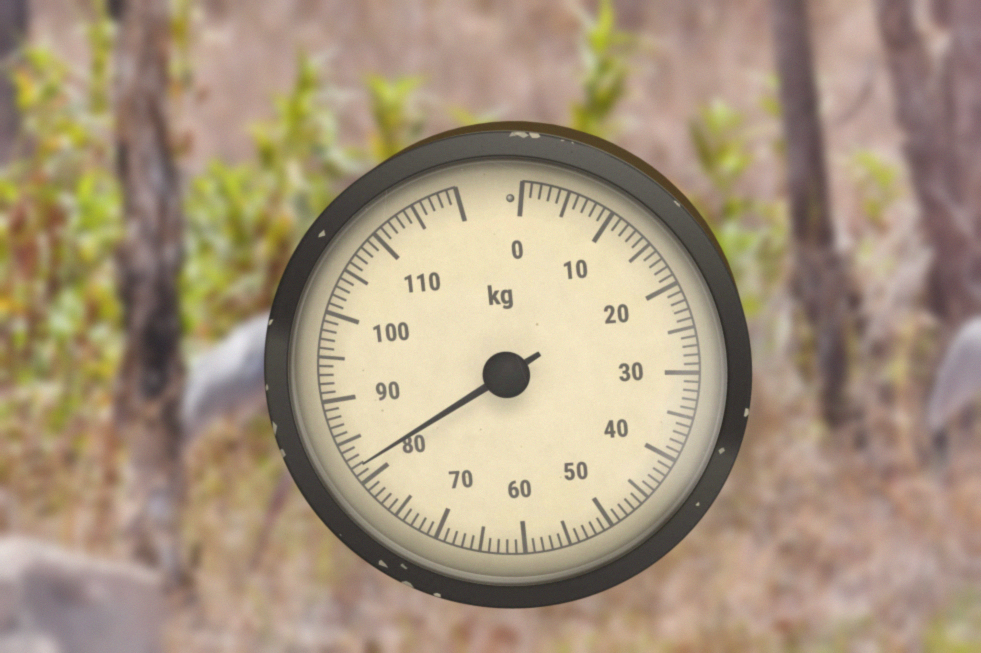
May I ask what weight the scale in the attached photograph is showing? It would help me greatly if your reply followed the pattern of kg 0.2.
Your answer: kg 82
